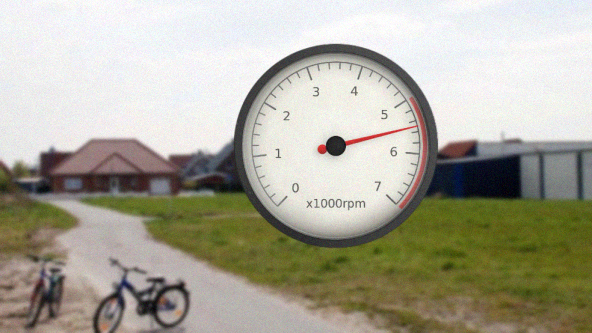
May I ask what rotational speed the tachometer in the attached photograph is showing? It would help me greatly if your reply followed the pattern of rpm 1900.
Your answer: rpm 5500
